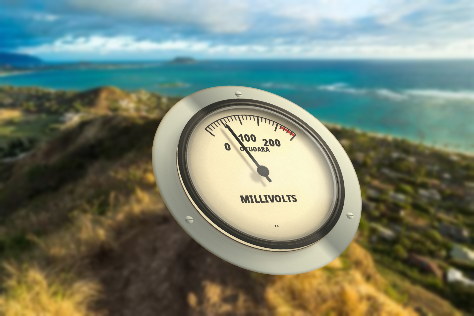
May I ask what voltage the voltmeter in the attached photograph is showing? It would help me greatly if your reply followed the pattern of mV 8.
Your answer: mV 50
